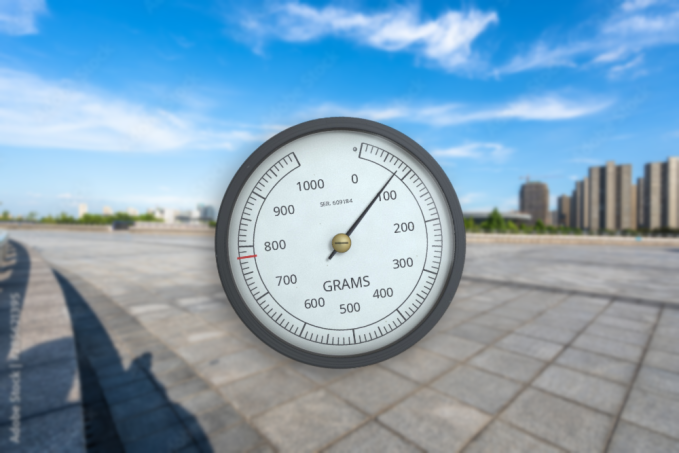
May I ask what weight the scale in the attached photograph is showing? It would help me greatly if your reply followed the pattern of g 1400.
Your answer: g 80
